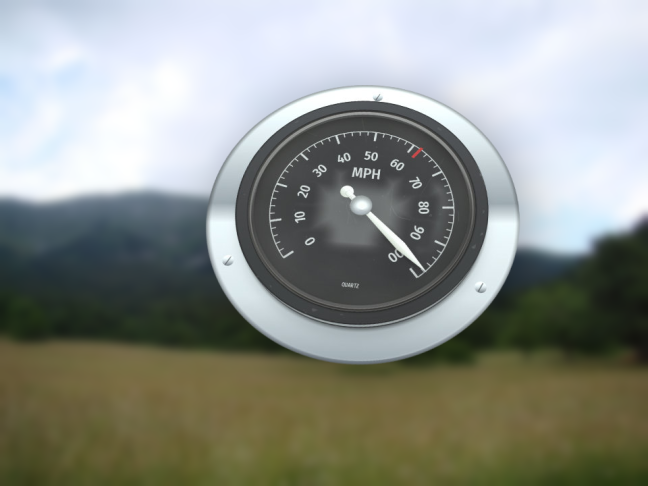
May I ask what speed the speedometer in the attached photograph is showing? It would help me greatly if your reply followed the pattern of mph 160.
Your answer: mph 98
